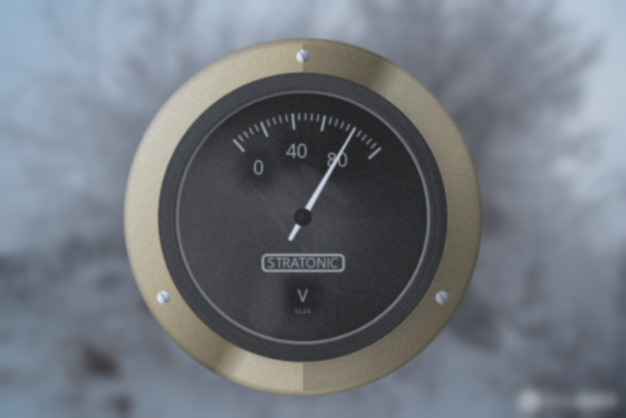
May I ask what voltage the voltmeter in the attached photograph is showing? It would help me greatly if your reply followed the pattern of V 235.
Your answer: V 80
